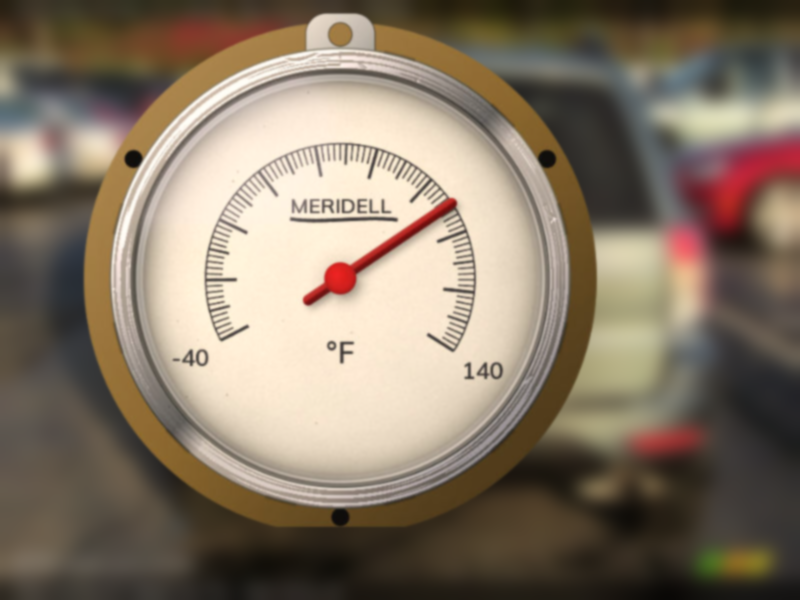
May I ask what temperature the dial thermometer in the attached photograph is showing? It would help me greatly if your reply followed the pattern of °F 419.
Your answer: °F 90
